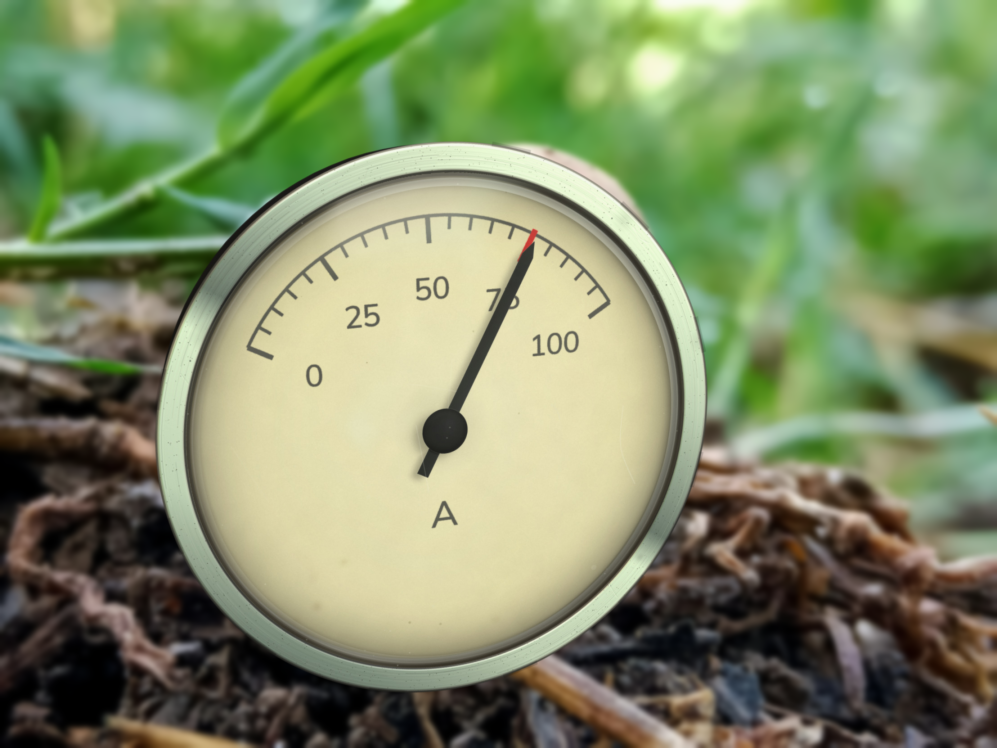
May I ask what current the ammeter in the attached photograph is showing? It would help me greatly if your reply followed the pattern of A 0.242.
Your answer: A 75
